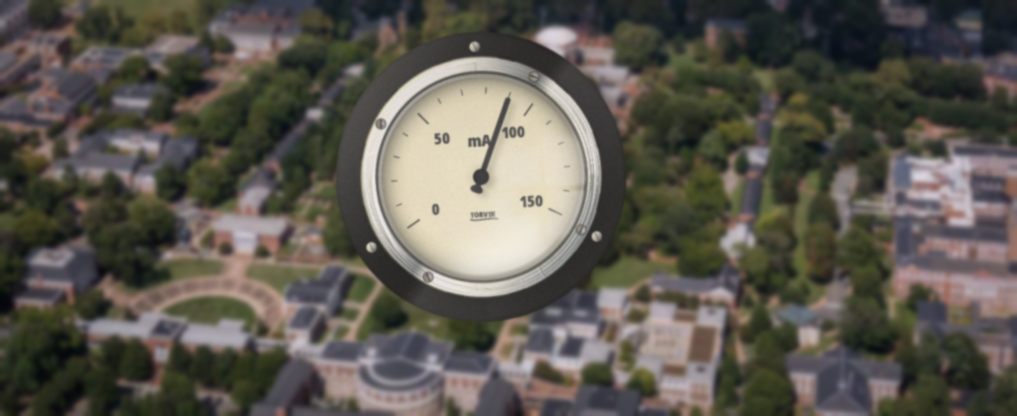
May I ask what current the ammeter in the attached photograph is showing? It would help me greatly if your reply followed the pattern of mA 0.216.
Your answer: mA 90
